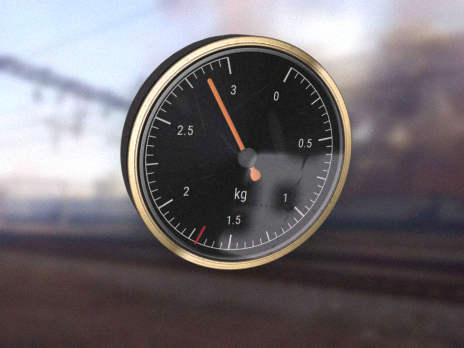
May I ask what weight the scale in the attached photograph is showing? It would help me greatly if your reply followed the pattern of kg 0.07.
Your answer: kg 2.85
